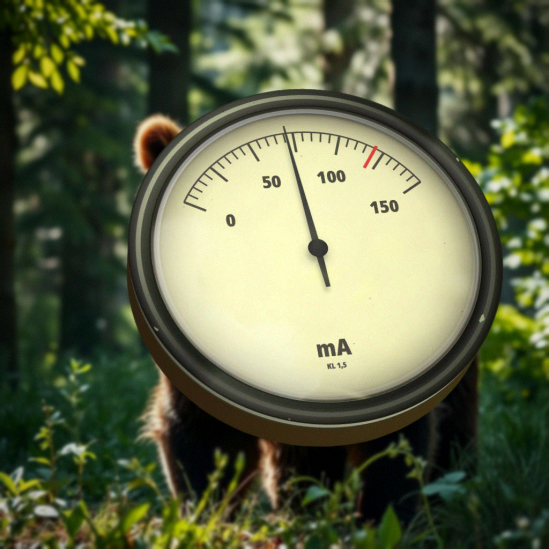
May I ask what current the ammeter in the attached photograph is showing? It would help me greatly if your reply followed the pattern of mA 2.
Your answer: mA 70
